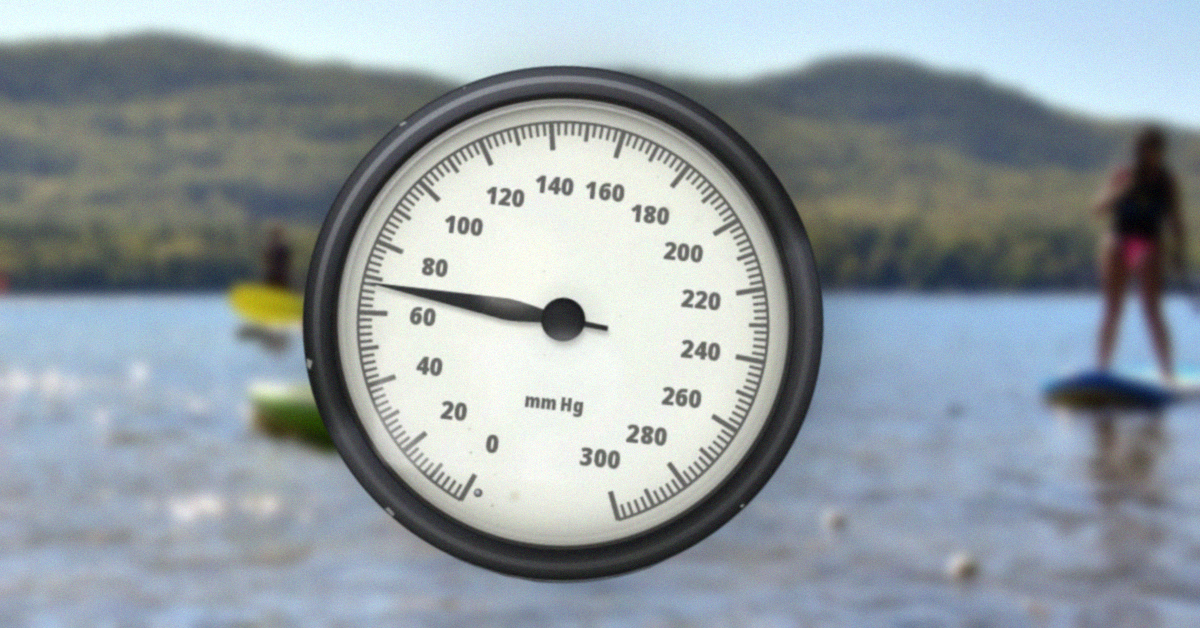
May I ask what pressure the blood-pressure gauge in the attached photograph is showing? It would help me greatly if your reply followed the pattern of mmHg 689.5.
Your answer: mmHg 68
